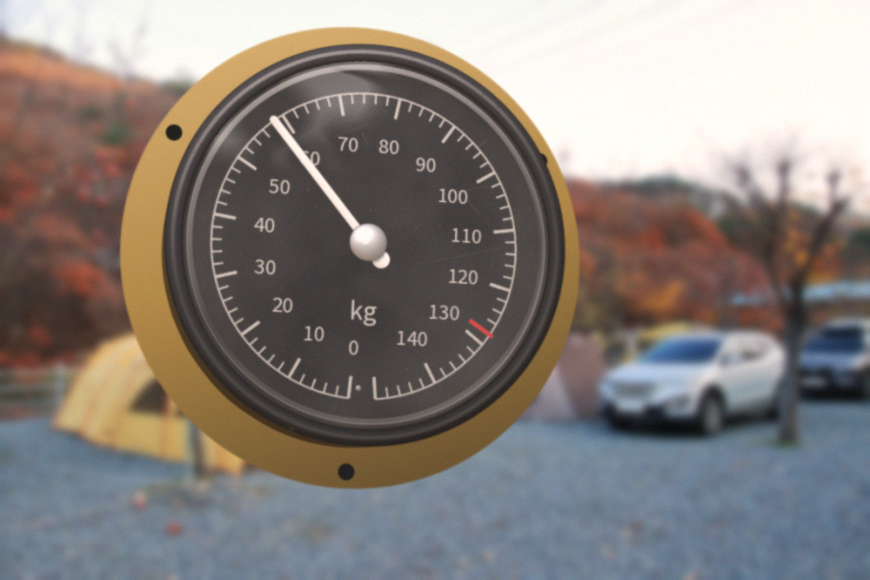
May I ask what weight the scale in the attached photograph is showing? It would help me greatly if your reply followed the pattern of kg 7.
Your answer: kg 58
